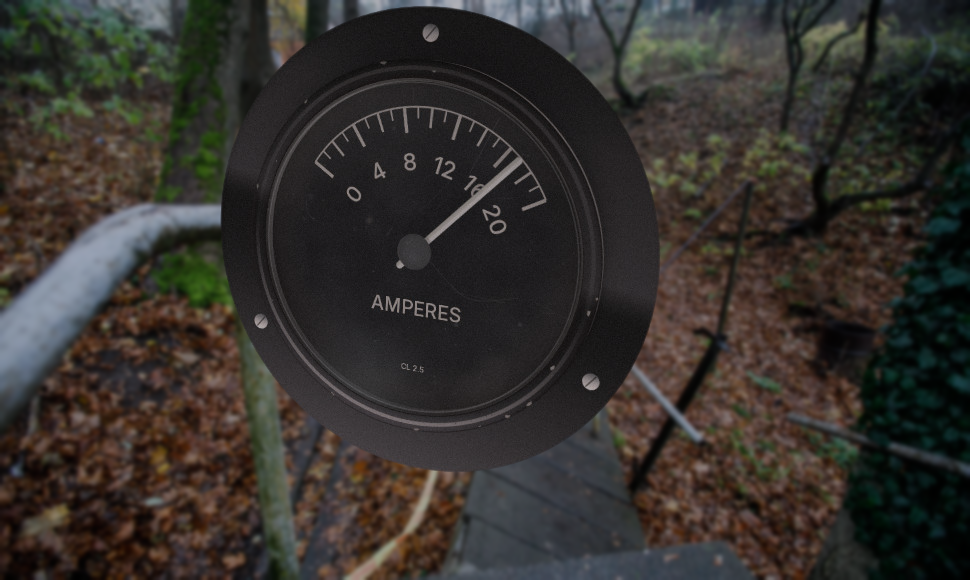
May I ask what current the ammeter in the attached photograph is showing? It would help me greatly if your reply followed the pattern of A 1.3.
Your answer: A 17
